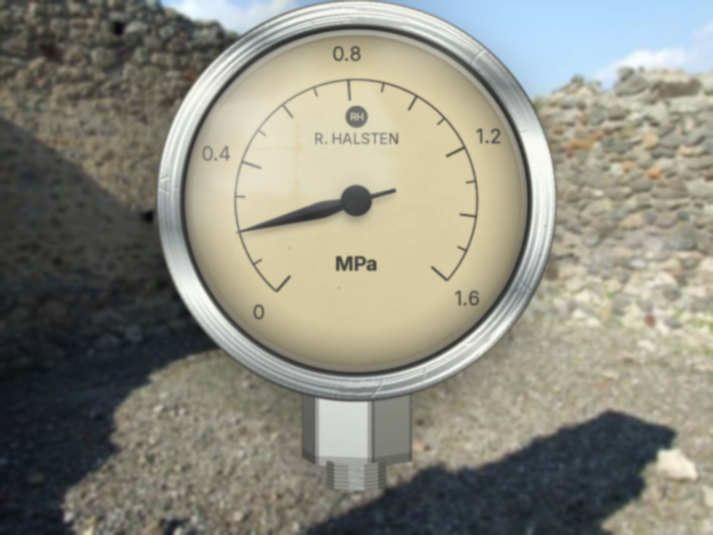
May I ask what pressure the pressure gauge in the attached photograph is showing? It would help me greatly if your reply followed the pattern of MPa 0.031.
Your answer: MPa 0.2
